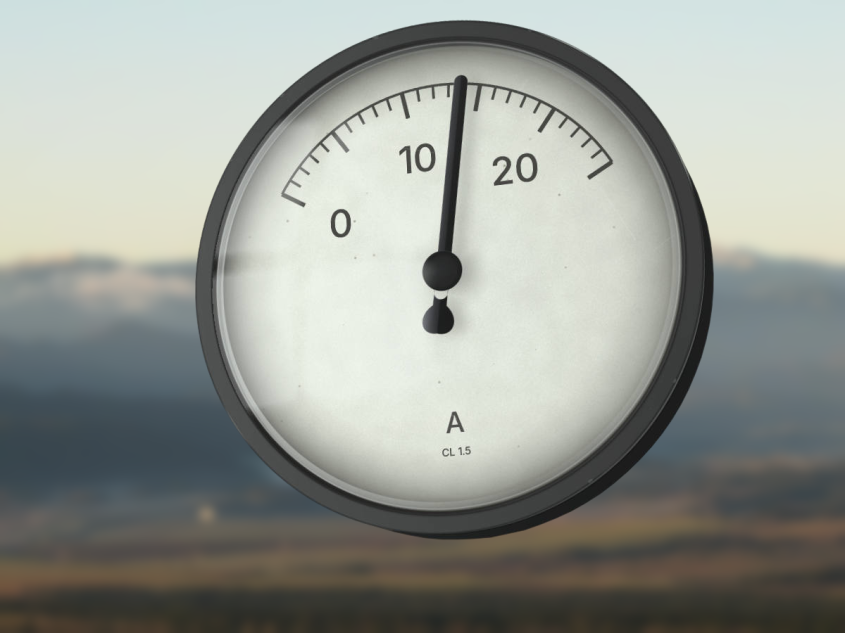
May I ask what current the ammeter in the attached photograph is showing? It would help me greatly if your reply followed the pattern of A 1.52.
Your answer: A 14
